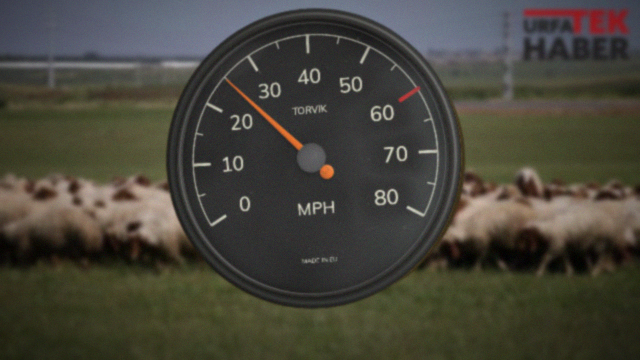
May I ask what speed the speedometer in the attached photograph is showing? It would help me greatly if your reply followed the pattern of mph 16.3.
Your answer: mph 25
